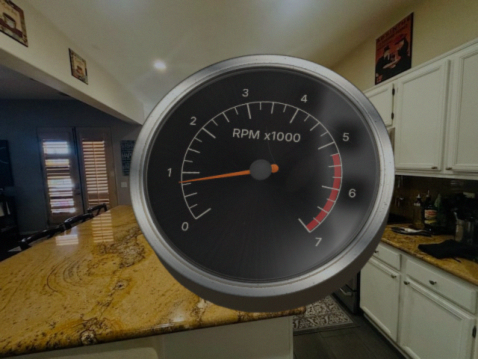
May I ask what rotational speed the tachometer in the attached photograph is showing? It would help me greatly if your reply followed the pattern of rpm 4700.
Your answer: rpm 750
